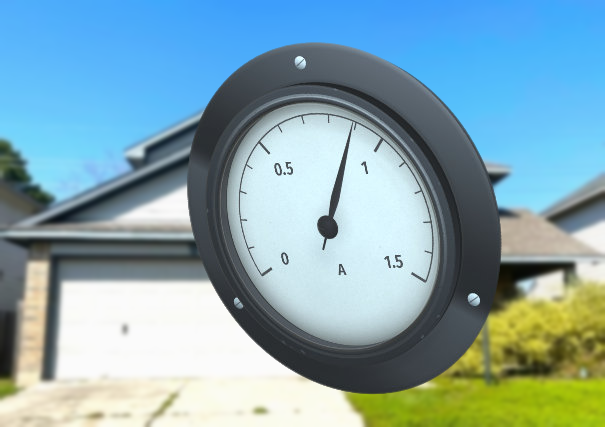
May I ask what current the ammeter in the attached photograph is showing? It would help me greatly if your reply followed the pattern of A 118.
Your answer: A 0.9
